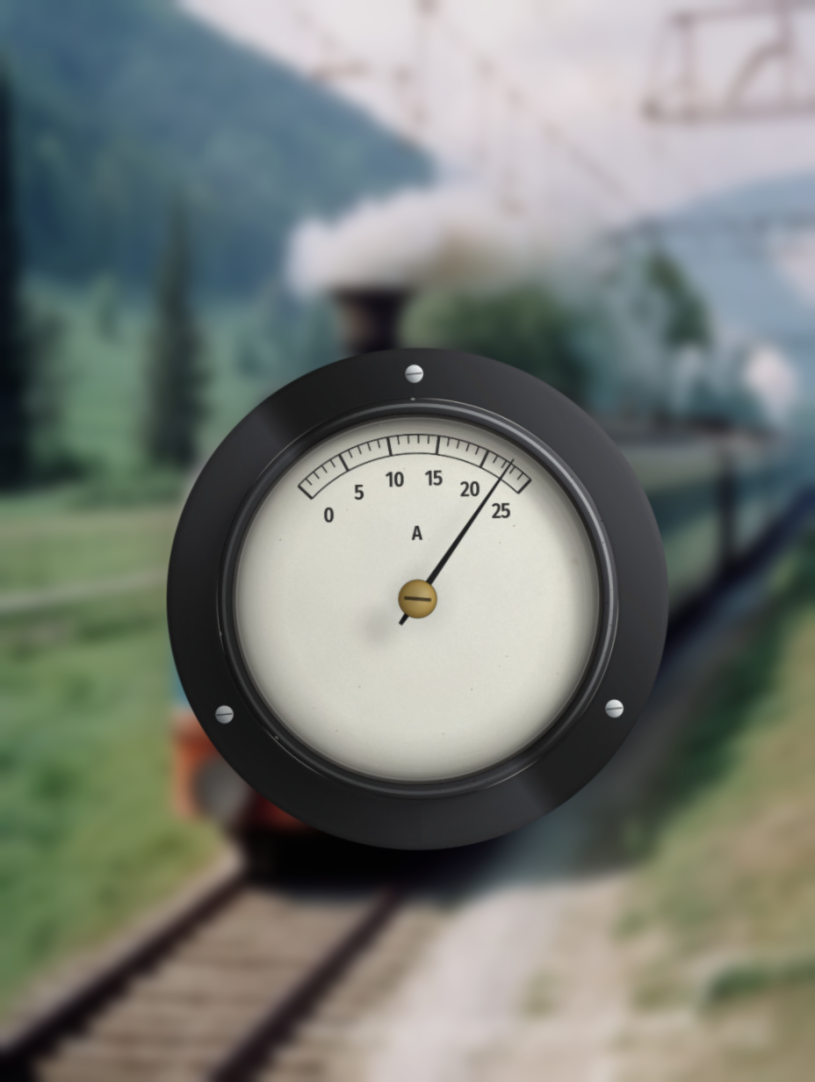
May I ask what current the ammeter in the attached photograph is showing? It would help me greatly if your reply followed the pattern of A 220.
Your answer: A 22.5
